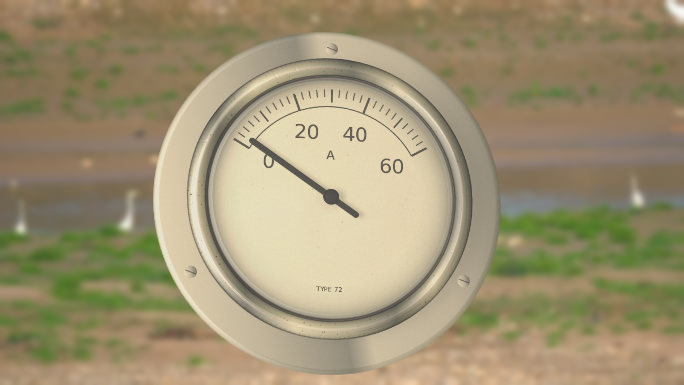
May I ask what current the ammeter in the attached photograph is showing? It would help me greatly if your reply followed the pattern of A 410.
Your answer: A 2
